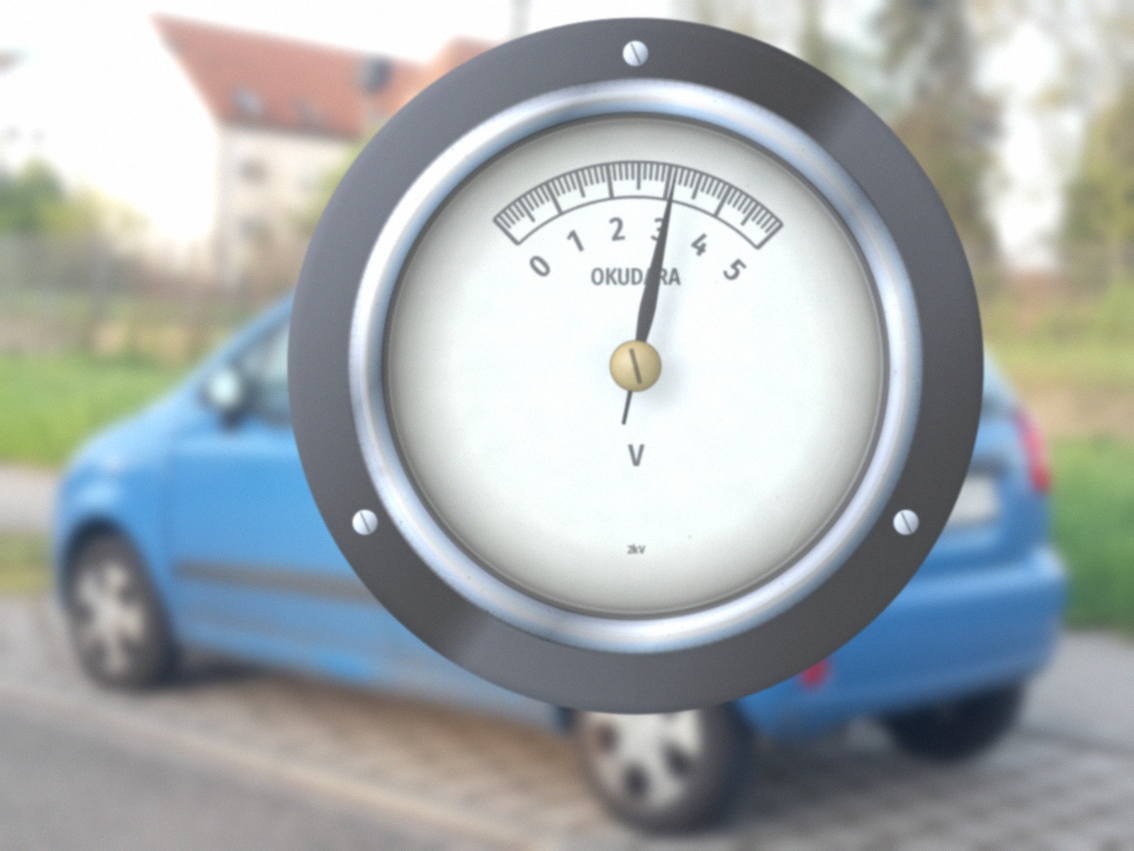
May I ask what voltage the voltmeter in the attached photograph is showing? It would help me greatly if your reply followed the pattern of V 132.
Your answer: V 3.1
